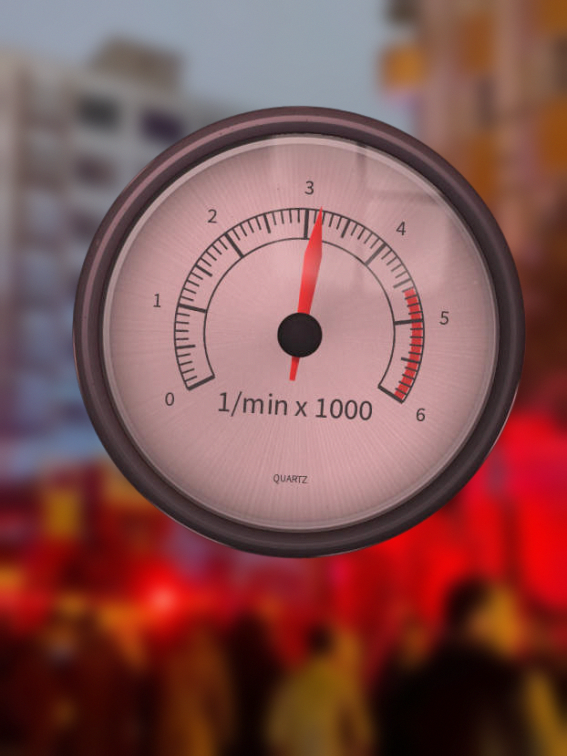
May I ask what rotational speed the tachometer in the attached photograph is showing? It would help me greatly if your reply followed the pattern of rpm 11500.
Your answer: rpm 3150
